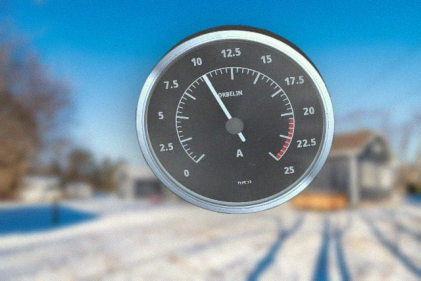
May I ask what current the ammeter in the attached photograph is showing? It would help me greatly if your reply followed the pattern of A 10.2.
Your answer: A 10
